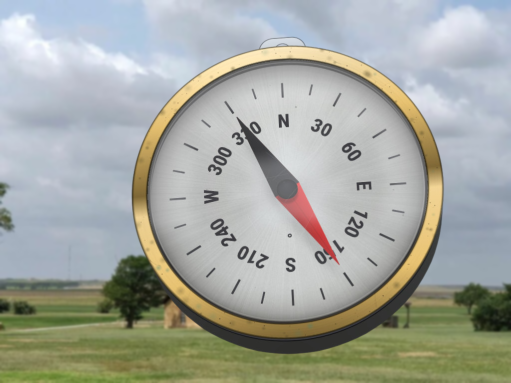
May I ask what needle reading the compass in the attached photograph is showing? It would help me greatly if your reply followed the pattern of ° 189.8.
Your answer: ° 150
